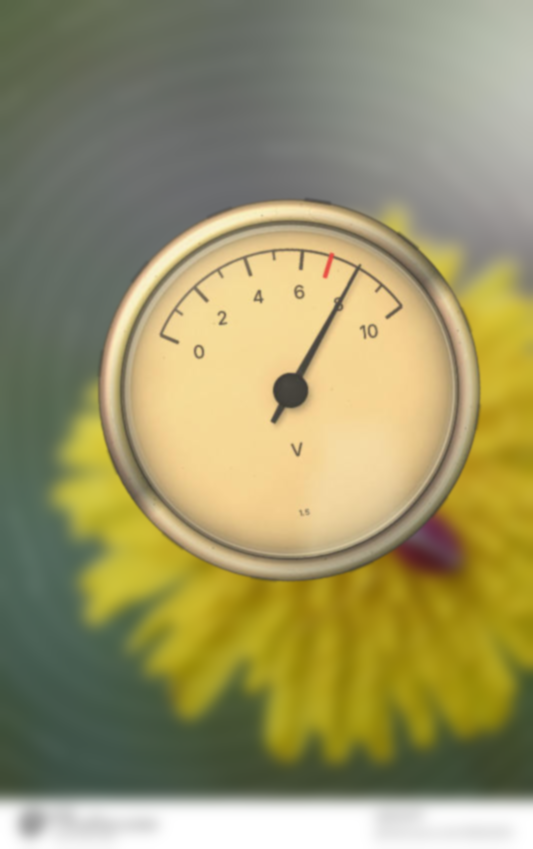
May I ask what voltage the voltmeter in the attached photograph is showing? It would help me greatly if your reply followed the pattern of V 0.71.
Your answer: V 8
